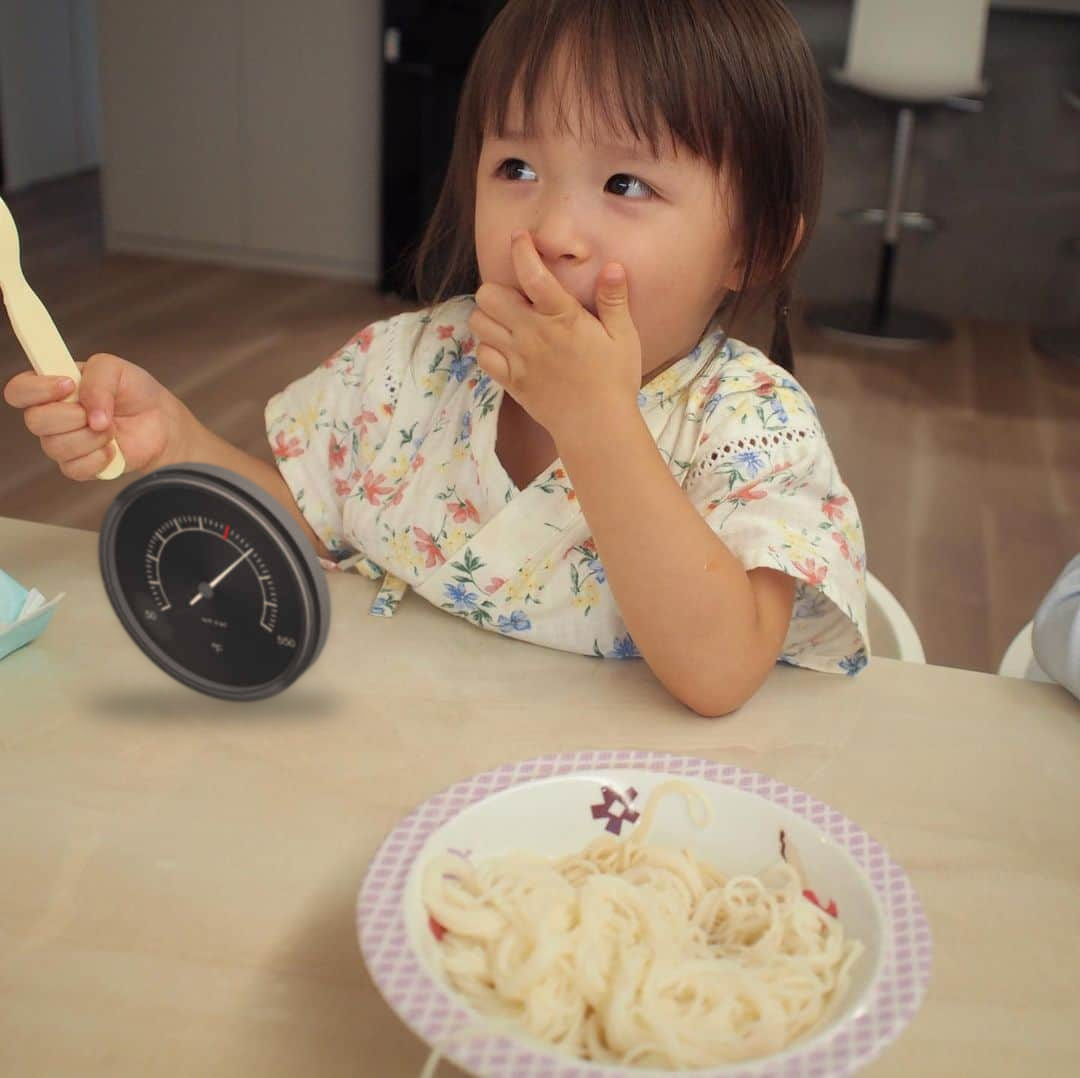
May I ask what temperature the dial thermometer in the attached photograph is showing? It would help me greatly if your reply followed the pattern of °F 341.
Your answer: °F 400
